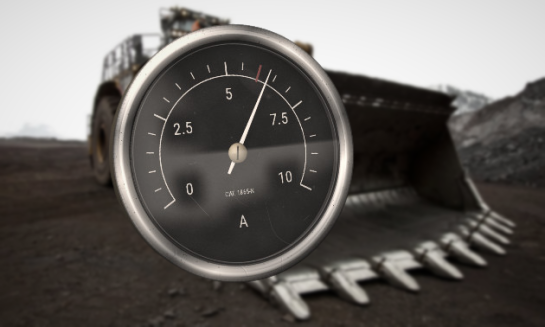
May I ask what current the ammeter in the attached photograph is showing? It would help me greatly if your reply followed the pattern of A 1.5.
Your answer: A 6.25
